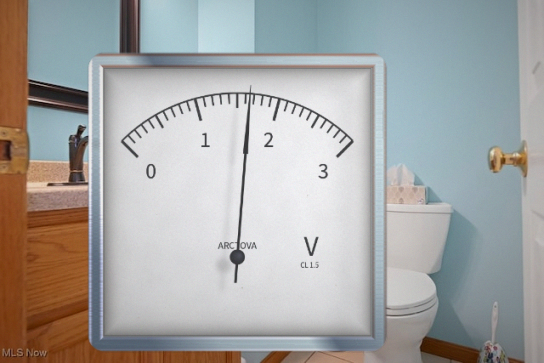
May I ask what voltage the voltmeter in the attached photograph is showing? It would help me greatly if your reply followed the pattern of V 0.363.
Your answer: V 1.65
